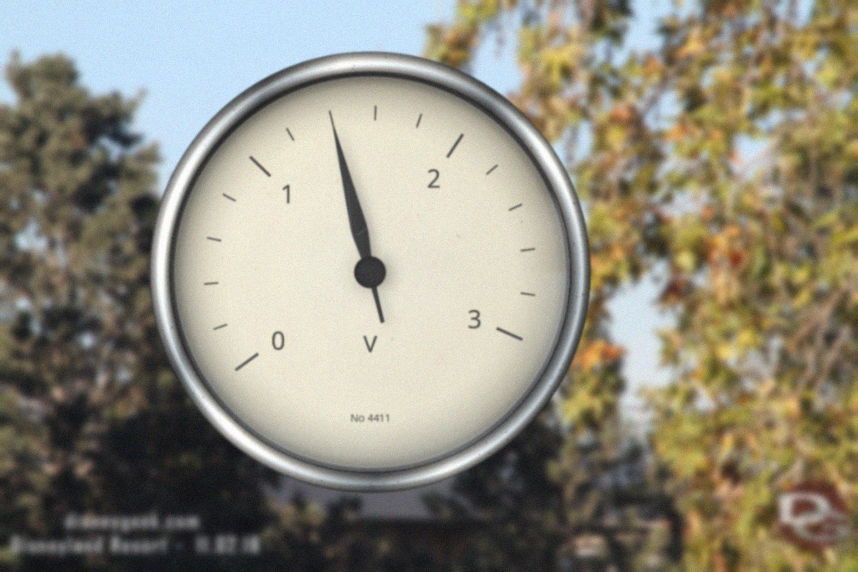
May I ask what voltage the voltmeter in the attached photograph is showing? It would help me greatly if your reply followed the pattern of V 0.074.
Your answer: V 1.4
